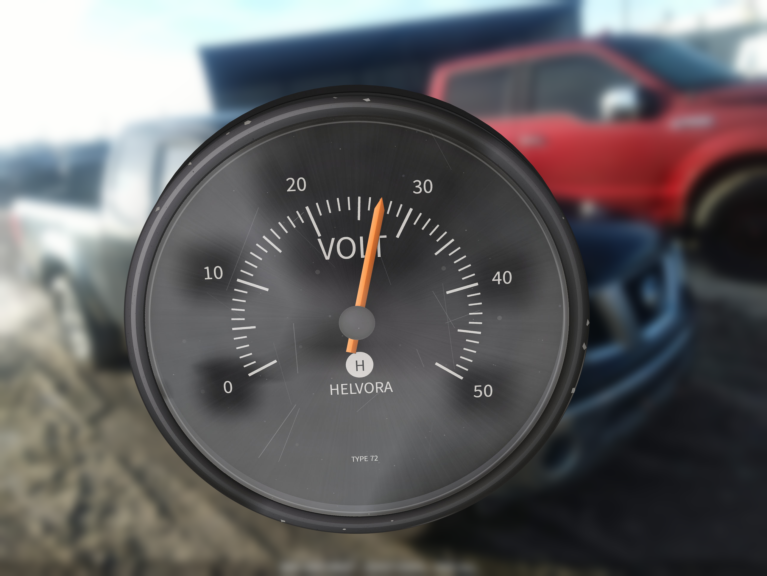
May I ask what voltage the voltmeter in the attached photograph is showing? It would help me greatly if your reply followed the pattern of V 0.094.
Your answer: V 27
